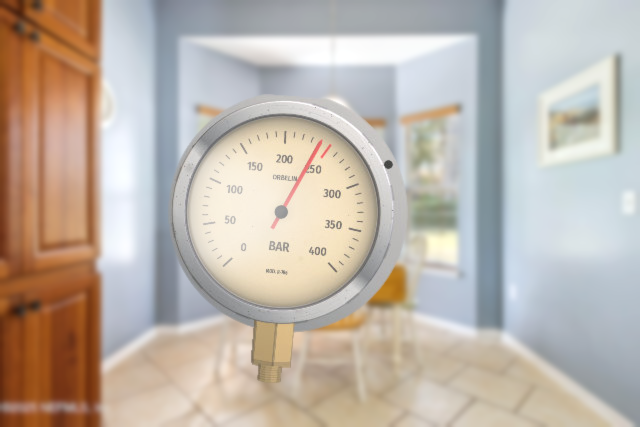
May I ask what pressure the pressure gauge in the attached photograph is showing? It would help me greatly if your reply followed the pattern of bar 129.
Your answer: bar 240
